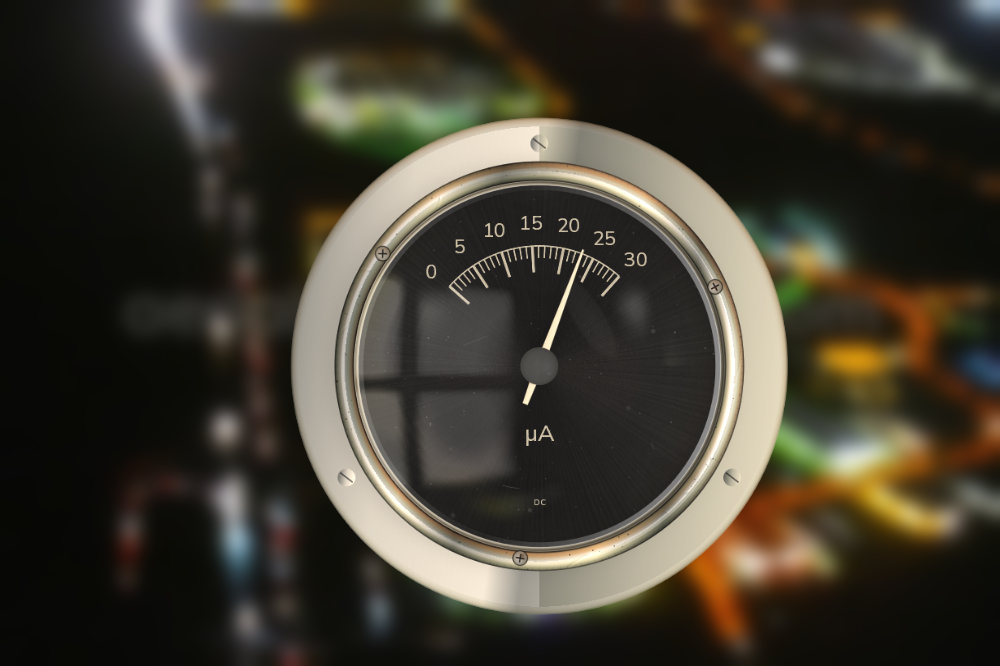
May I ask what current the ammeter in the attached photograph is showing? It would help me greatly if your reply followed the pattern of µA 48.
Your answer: µA 23
